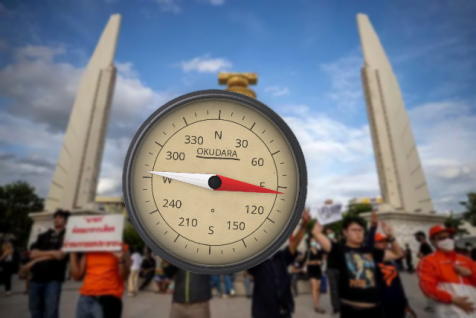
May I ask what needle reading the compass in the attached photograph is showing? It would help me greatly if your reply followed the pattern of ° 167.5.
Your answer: ° 95
